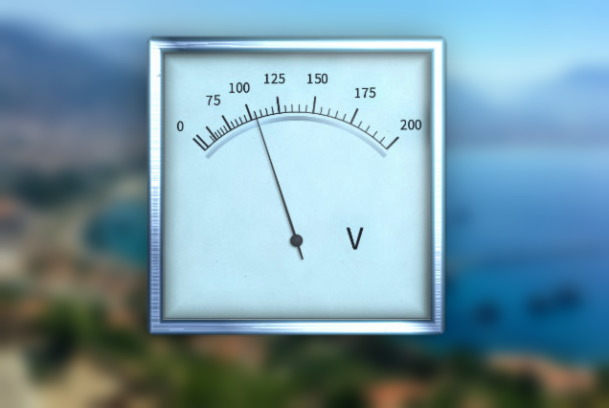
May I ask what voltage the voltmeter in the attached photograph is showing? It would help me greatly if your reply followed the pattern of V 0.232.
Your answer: V 105
